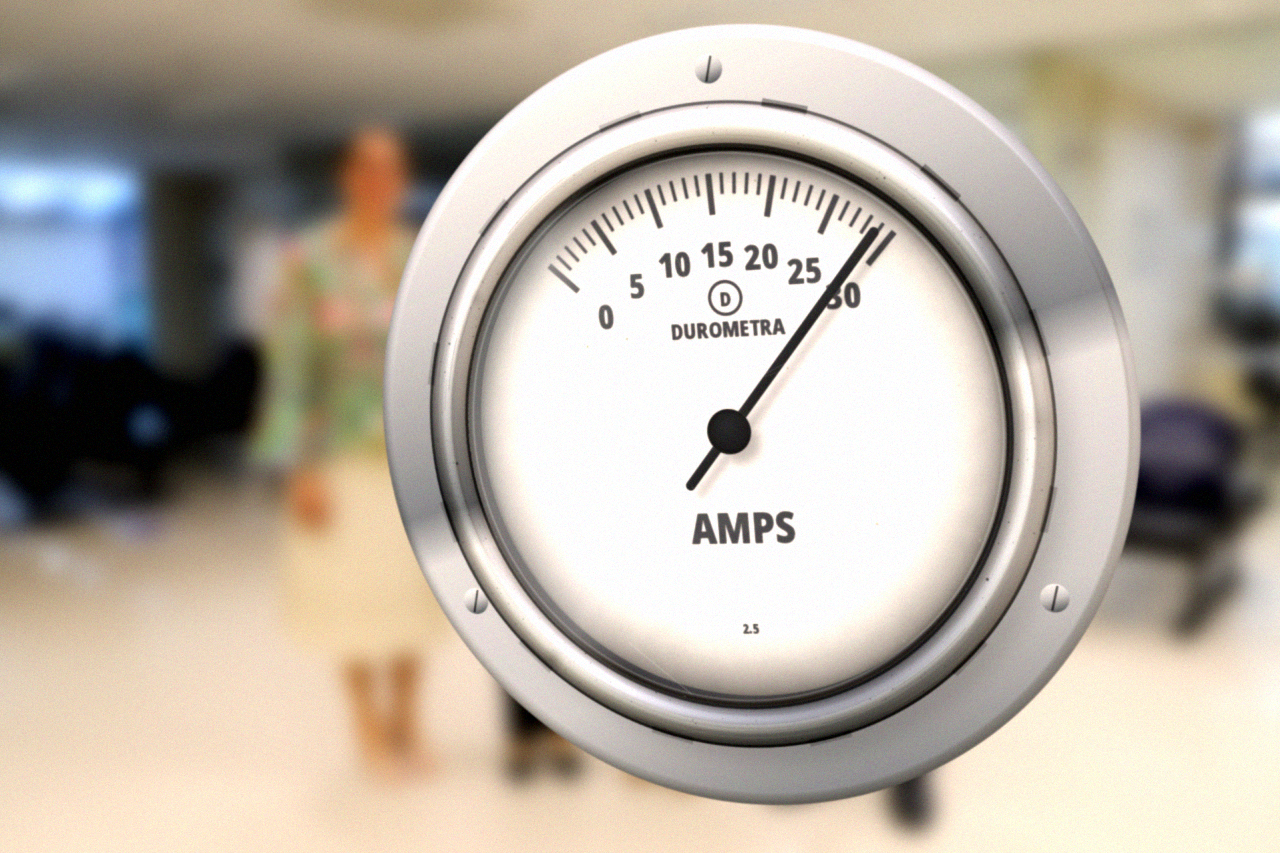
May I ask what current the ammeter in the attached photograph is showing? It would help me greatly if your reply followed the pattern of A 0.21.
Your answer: A 29
